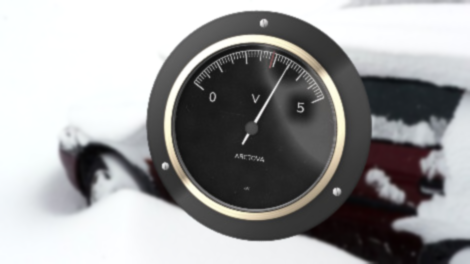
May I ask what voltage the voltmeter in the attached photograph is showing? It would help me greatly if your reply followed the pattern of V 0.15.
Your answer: V 3.5
